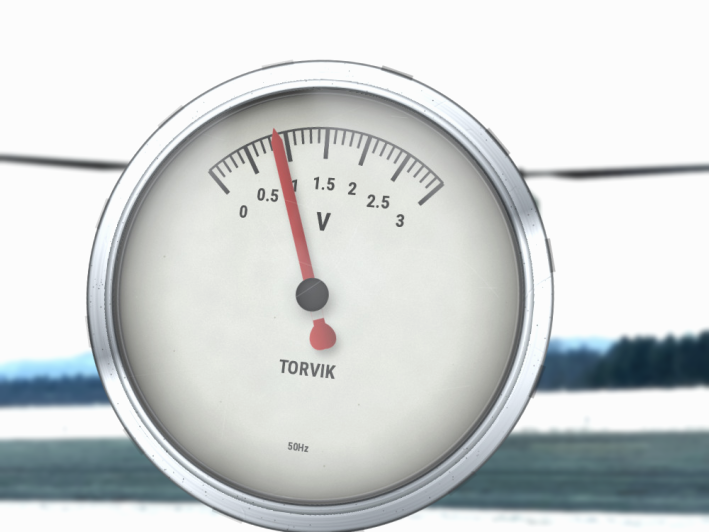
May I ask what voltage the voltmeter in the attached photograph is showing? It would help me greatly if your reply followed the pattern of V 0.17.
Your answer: V 0.9
